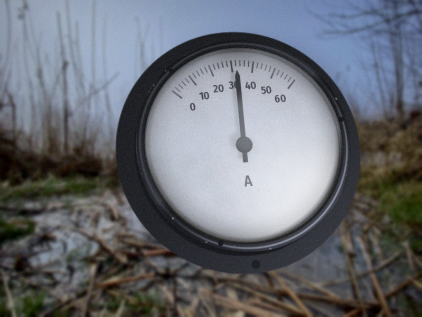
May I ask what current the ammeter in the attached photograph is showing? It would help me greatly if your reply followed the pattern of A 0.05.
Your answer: A 32
